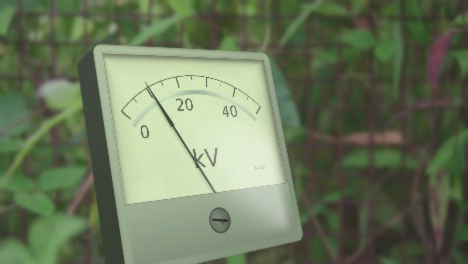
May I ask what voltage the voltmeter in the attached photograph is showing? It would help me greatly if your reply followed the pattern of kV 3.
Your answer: kV 10
